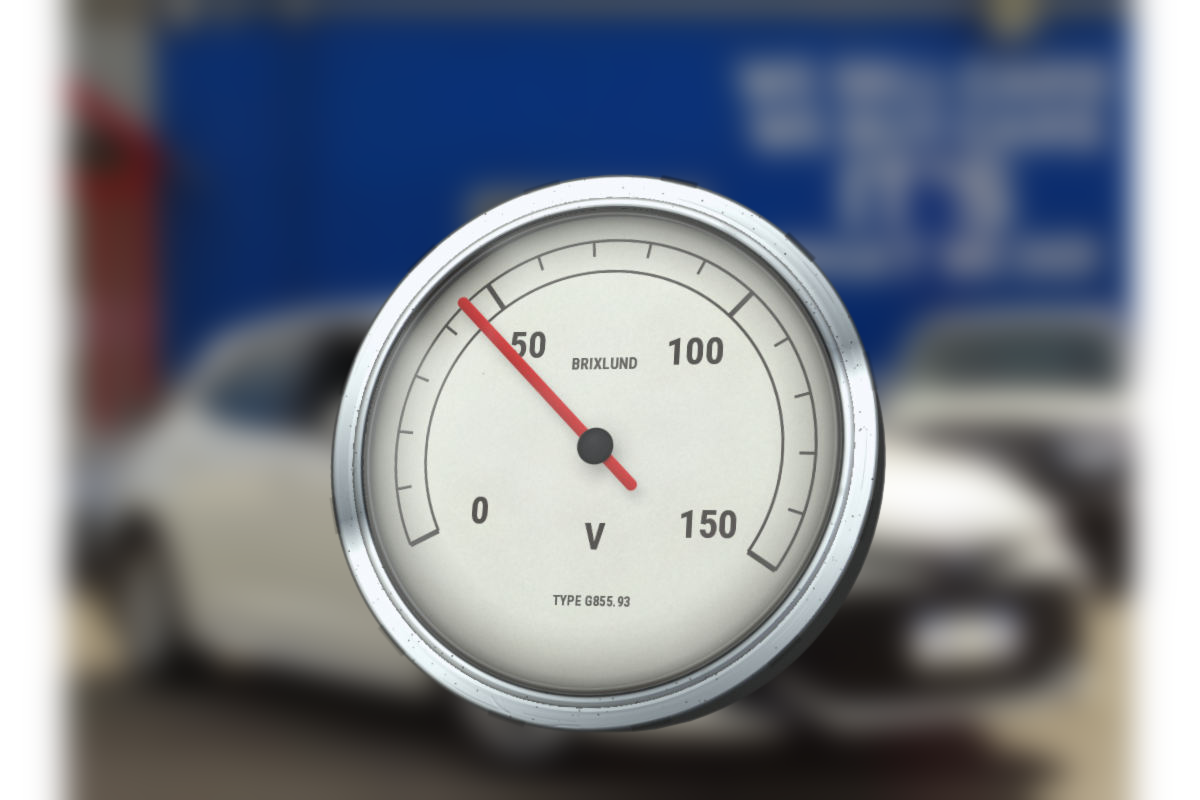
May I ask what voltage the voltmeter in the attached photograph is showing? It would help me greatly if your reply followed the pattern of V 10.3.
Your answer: V 45
